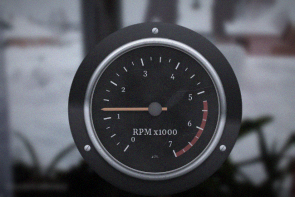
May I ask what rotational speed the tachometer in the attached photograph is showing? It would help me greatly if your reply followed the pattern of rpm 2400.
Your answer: rpm 1250
